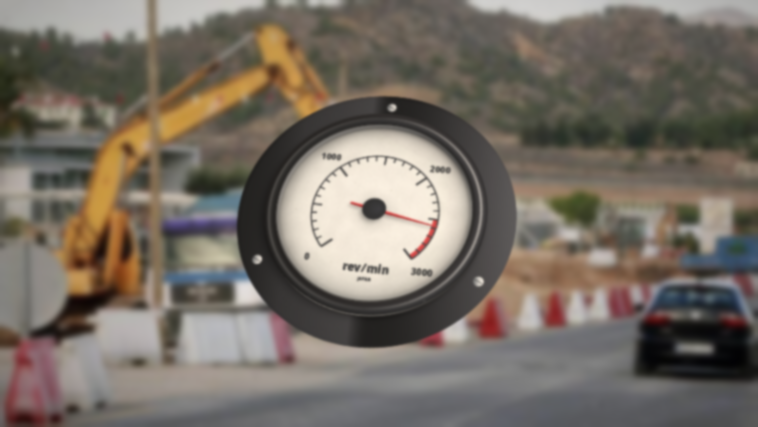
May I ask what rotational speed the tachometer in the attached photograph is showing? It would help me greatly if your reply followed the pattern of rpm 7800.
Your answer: rpm 2600
